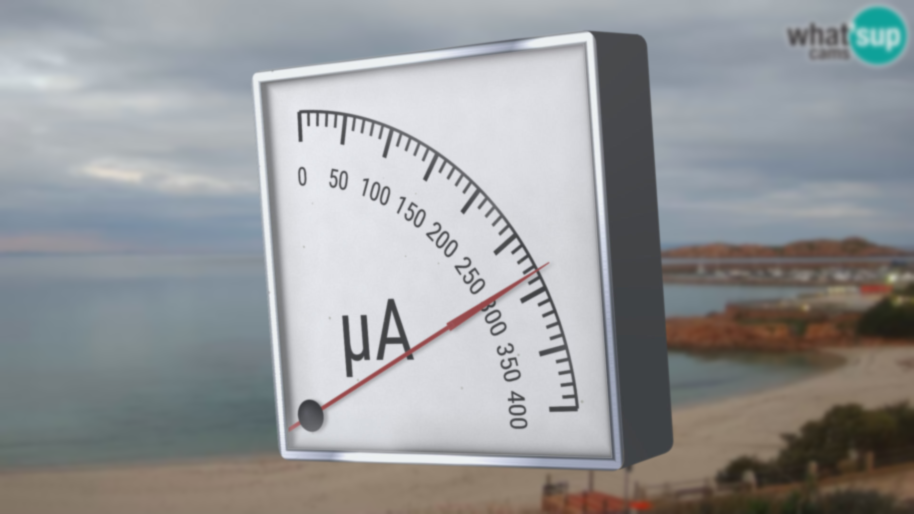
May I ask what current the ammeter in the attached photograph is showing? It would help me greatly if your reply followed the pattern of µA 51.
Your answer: µA 285
